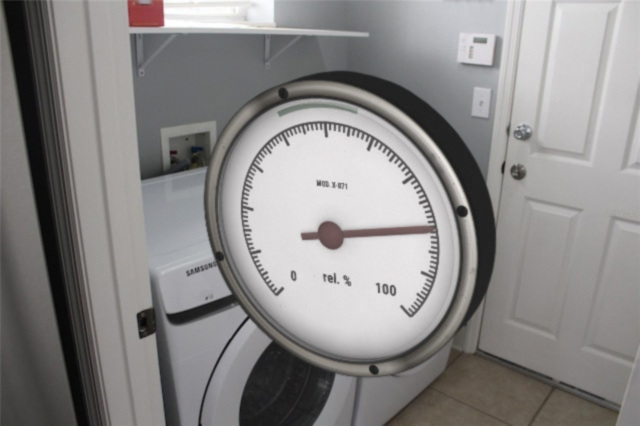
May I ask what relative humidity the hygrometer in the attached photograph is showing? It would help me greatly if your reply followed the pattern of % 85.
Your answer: % 80
